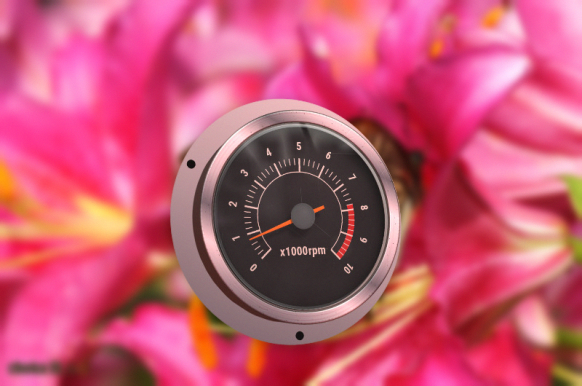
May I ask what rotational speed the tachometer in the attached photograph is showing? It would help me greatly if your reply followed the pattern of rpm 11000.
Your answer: rpm 800
